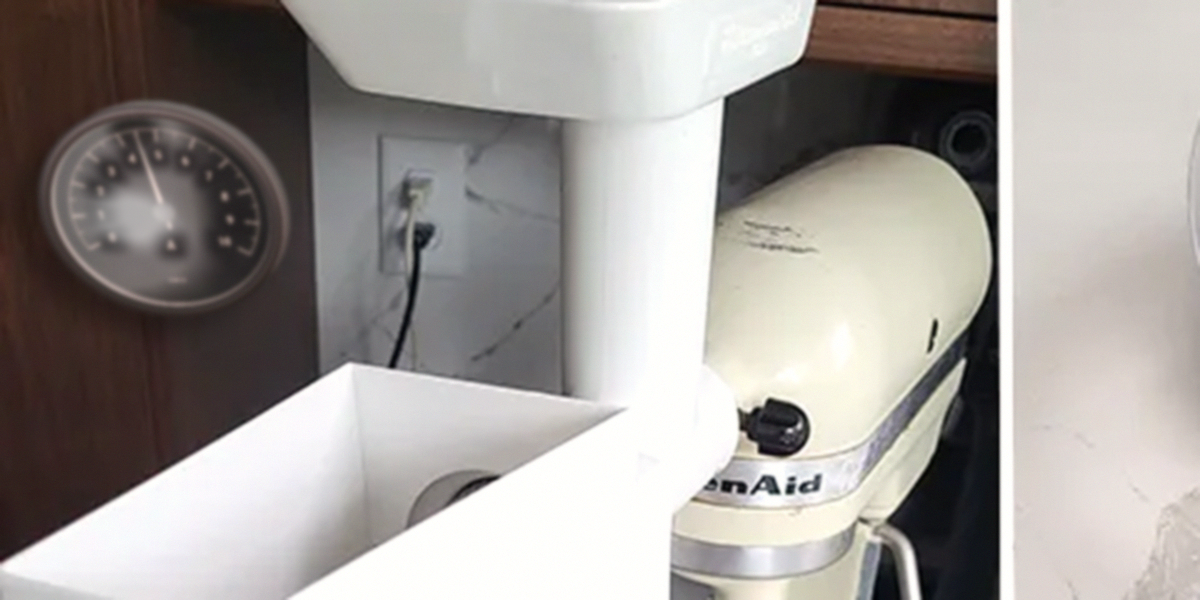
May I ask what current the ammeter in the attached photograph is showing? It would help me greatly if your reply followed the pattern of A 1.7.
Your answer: A 4.5
